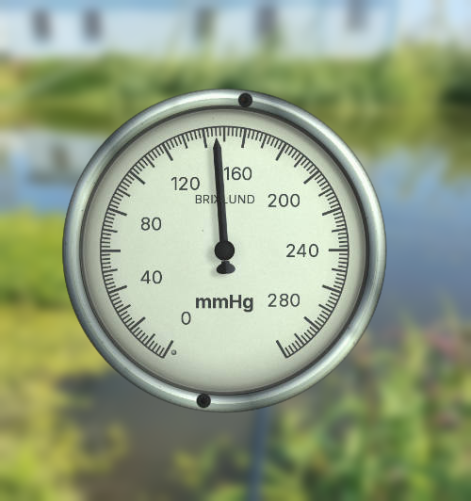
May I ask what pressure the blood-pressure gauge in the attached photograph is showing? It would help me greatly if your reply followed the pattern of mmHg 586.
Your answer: mmHg 146
